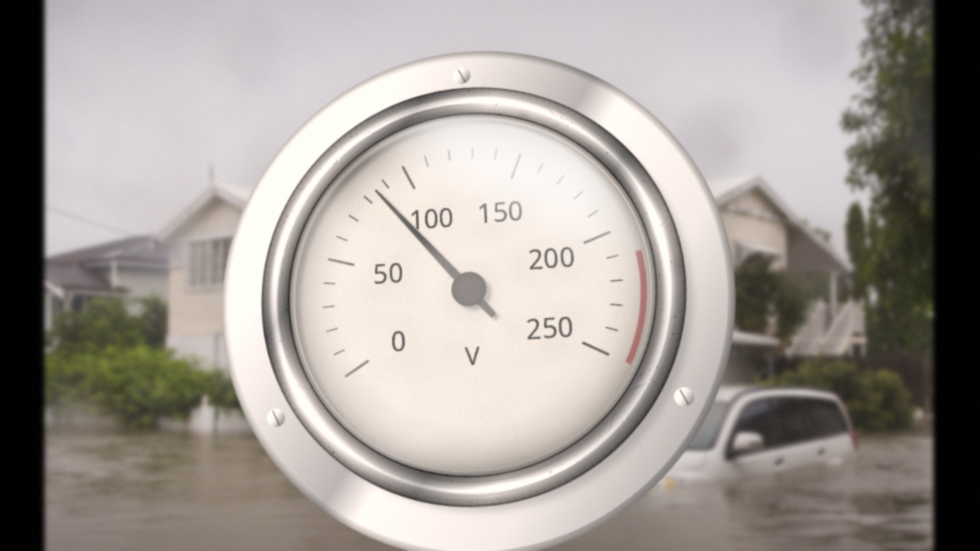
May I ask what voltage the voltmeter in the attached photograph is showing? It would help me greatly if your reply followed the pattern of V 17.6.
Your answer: V 85
